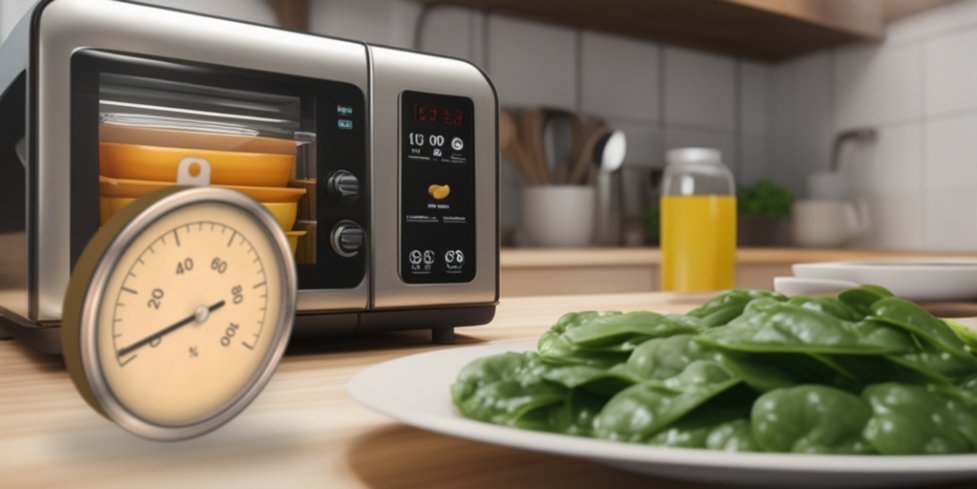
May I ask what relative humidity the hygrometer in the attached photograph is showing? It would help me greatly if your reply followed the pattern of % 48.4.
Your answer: % 4
